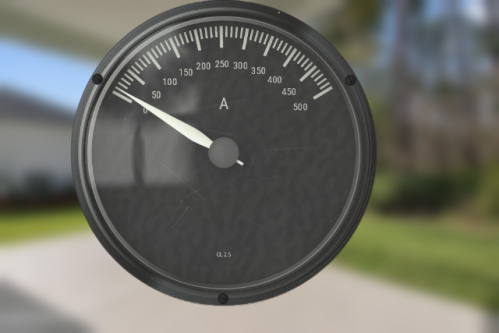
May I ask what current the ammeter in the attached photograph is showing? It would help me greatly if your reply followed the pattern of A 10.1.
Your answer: A 10
